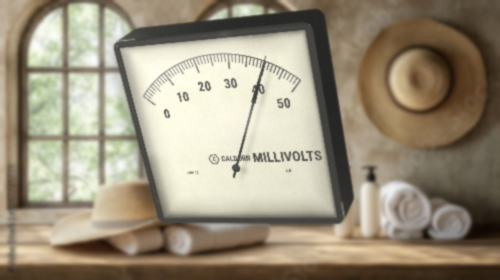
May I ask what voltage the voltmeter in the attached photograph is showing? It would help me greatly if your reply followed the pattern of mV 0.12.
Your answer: mV 40
